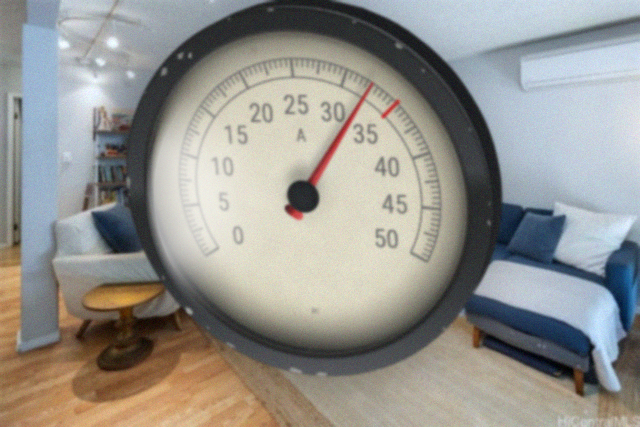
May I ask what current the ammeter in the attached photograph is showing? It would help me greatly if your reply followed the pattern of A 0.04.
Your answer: A 32.5
